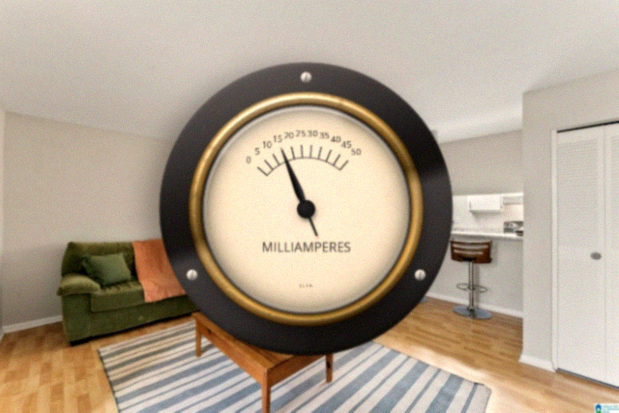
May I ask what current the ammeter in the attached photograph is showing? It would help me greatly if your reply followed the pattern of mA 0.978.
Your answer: mA 15
